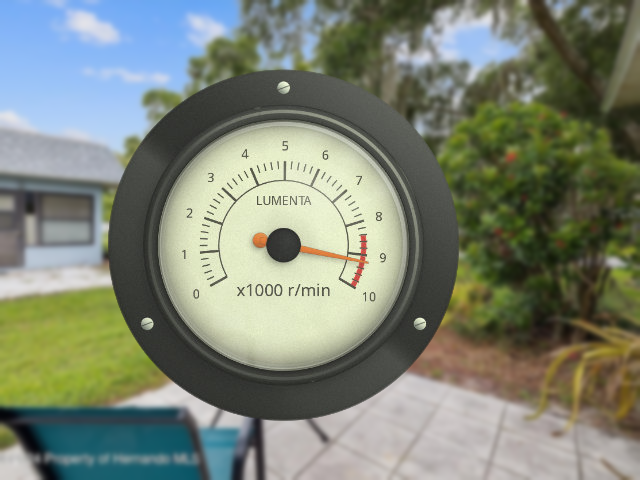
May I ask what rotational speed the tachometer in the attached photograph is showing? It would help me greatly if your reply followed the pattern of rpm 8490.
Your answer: rpm 9200
